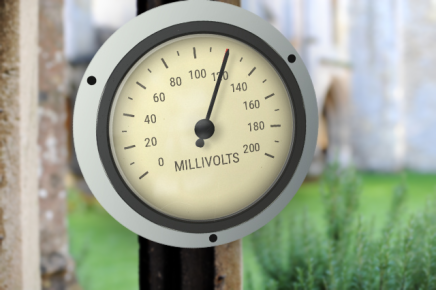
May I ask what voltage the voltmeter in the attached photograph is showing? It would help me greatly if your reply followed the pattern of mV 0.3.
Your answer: mV 120
